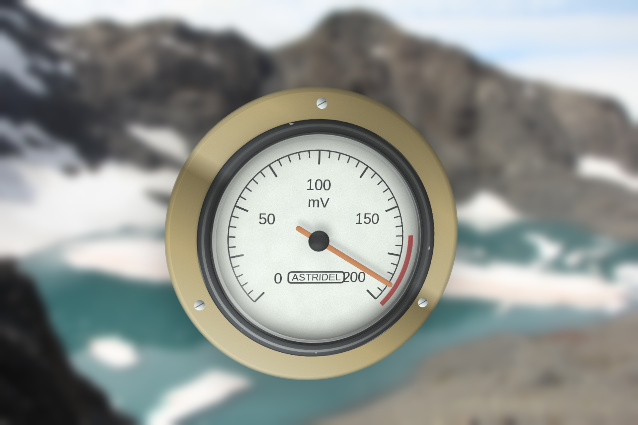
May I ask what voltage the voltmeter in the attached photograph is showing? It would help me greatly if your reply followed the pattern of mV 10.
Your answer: mV 190
